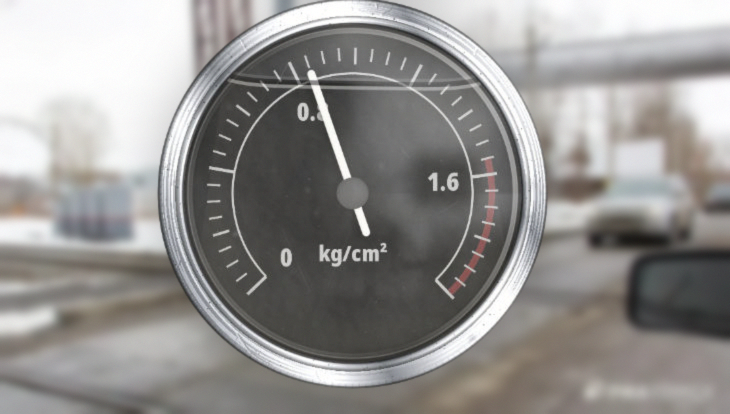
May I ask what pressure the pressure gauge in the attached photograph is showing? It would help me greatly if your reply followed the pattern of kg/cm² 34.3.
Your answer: kg/cm² 0.85
